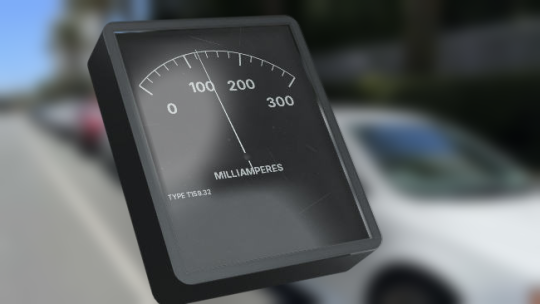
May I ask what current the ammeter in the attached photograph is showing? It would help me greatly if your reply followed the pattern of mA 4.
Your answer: mA 120
